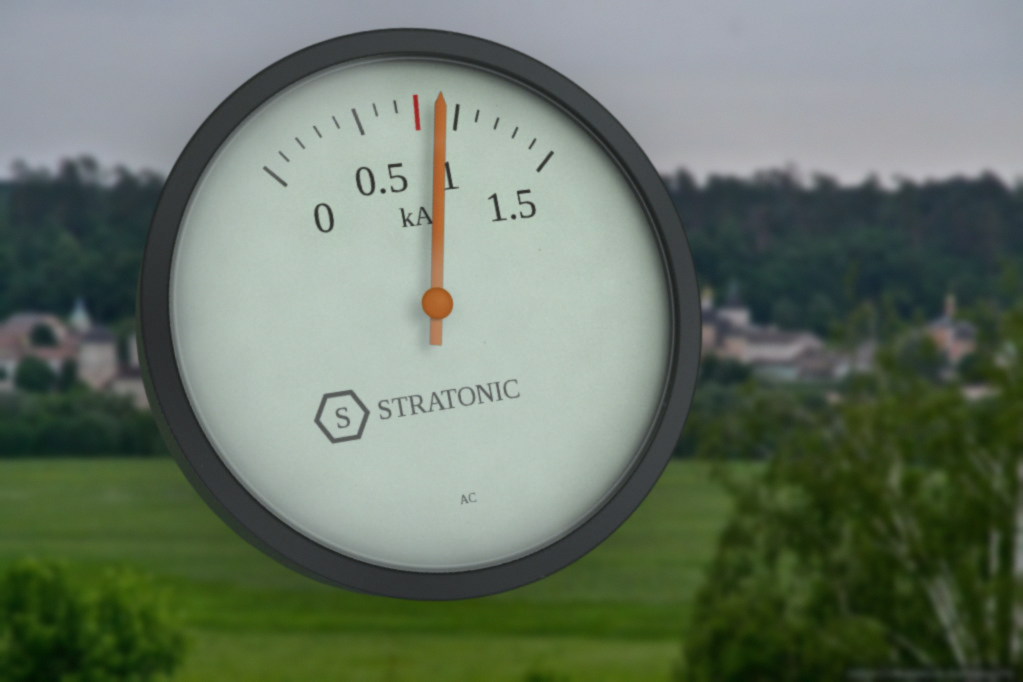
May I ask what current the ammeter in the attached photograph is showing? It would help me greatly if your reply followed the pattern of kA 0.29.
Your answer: kA 0.9
